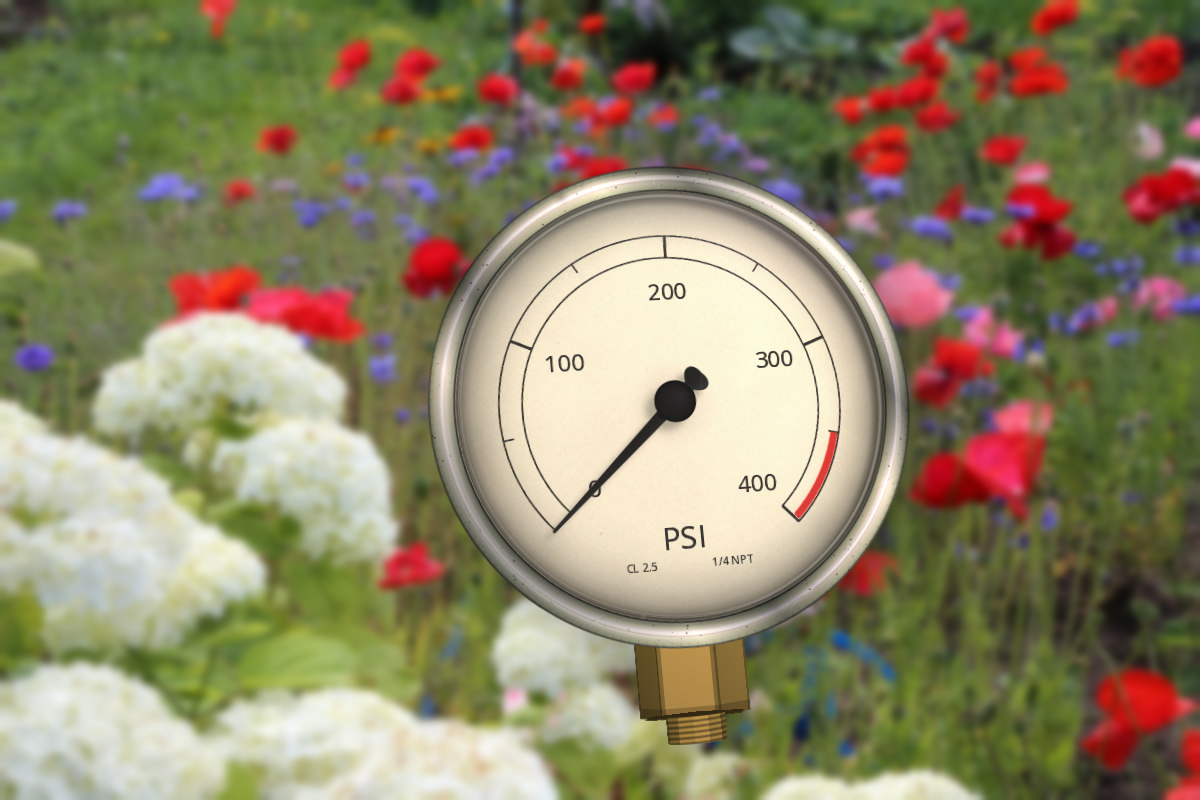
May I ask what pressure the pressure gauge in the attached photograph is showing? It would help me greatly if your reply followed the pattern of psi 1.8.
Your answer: psi 0
